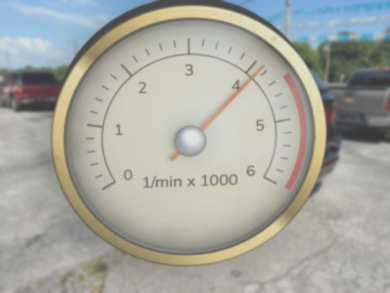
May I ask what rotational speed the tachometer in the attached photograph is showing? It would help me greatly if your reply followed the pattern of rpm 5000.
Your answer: rpm 4100
